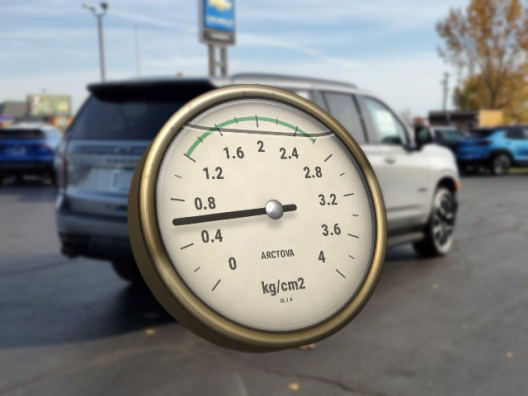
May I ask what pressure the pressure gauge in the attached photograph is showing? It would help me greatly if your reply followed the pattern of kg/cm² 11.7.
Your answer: kg/cm² 0.6
